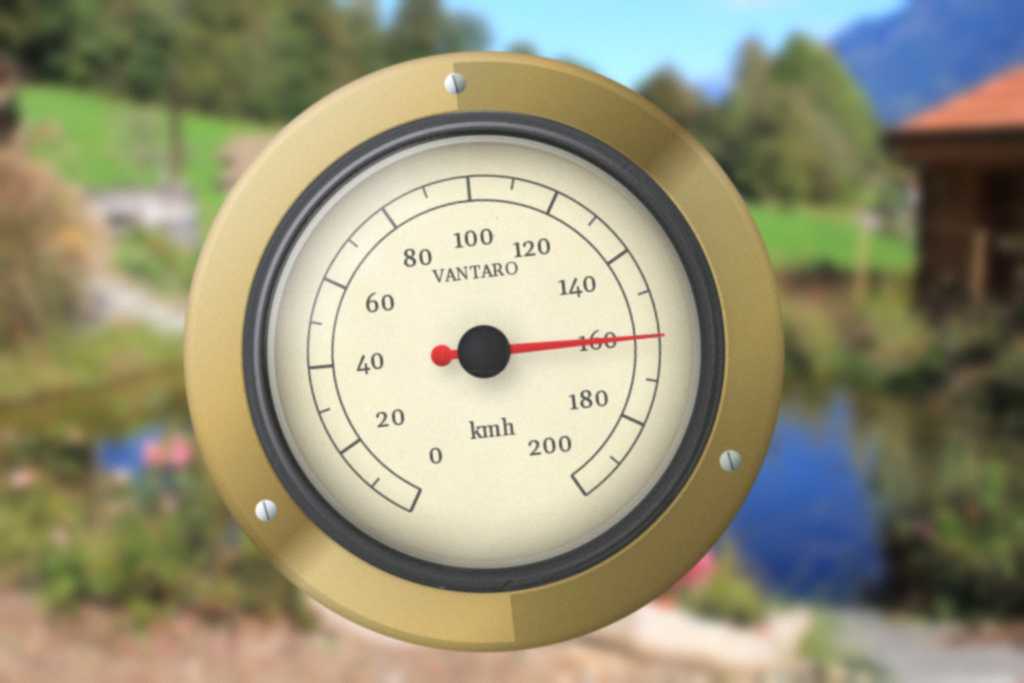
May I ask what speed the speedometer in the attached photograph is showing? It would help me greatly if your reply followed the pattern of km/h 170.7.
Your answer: km/h 160
